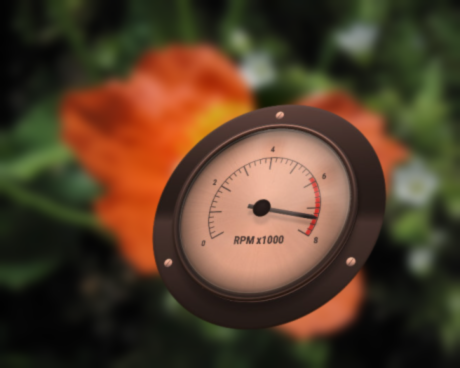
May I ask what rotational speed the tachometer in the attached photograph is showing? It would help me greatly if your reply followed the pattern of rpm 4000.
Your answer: rpm 7400
